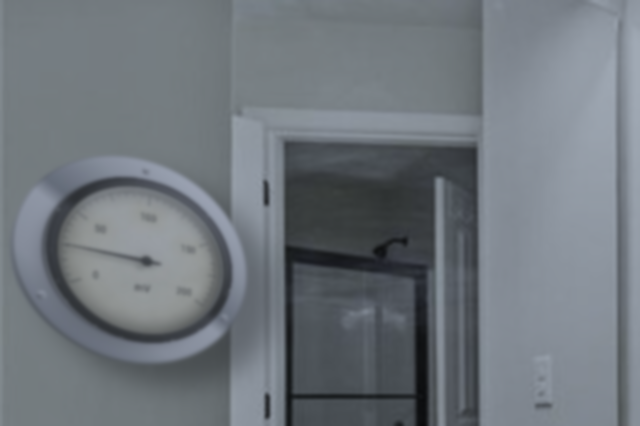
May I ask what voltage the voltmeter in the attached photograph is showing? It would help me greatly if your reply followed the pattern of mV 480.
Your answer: mV 25
